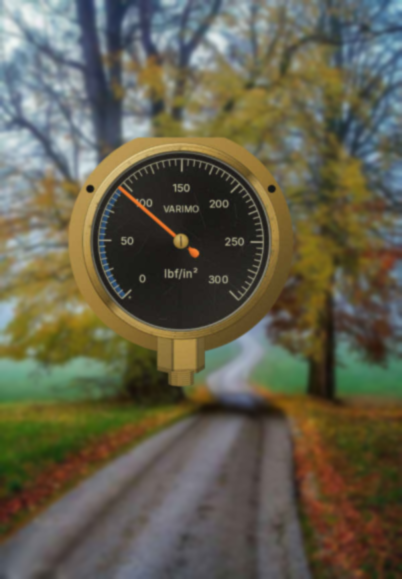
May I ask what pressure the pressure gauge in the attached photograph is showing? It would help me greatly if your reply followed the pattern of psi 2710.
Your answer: psi 95
